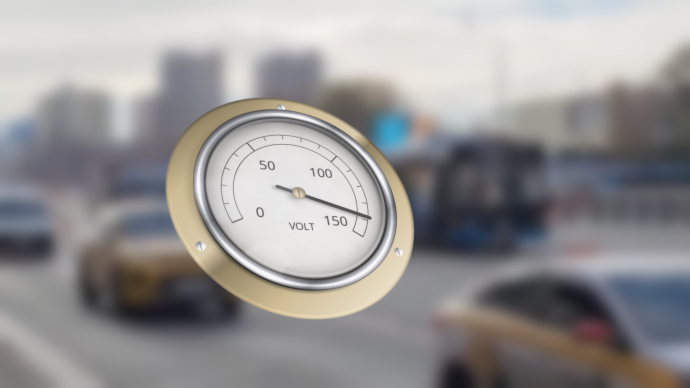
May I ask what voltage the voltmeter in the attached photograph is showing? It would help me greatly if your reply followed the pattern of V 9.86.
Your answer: V 140
